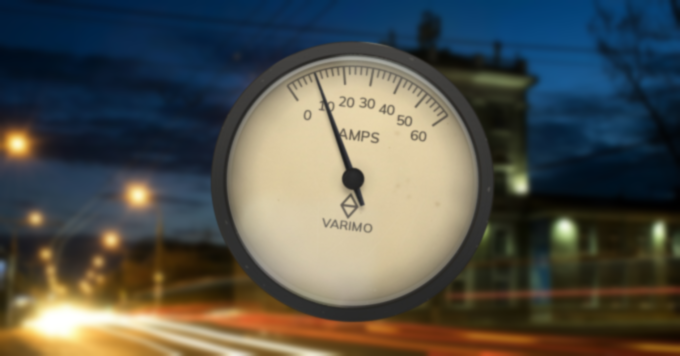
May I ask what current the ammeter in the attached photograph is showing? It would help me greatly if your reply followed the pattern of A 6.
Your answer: A 10
